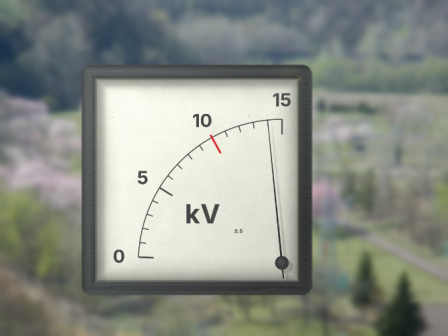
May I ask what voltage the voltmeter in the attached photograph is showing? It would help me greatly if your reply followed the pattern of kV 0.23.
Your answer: kV 14
